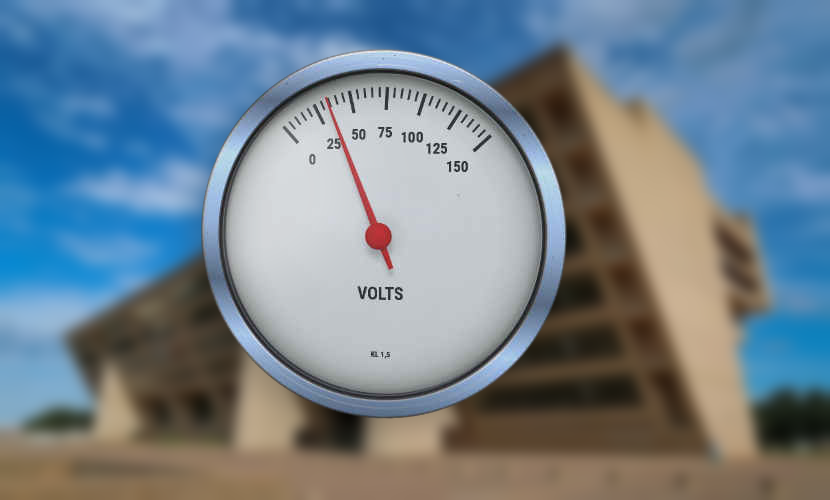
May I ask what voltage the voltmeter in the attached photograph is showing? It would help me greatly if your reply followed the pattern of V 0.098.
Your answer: V 35
